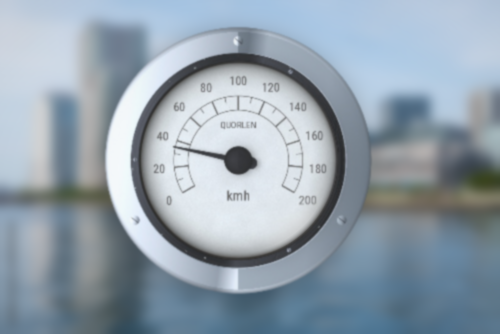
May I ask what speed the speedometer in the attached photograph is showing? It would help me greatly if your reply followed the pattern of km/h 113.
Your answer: km/h 35
